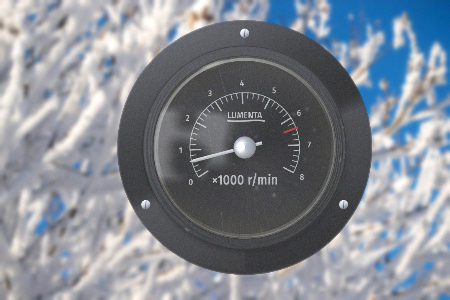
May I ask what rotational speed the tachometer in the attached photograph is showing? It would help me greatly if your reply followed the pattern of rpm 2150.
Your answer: rpm 600
